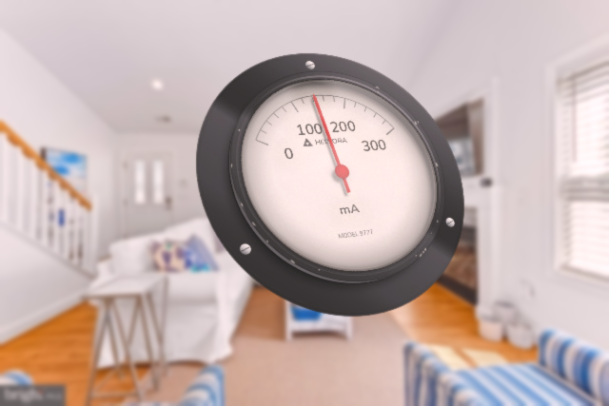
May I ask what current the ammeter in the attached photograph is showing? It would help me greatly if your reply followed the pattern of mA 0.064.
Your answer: mA 140
